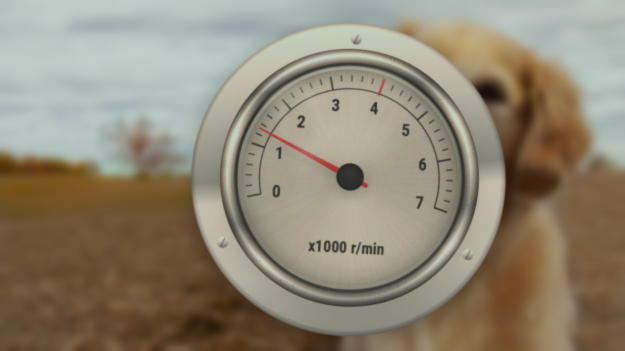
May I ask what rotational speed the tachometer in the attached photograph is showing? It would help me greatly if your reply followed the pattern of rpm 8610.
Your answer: rpm 1300
